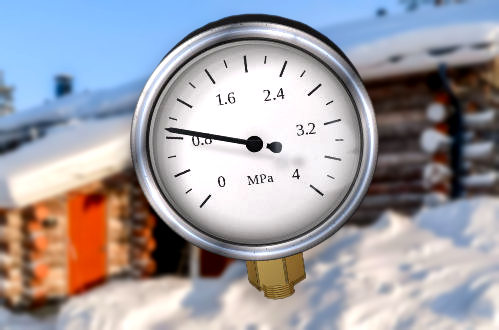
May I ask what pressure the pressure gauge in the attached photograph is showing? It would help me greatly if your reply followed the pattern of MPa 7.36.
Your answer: MPa 0.9
